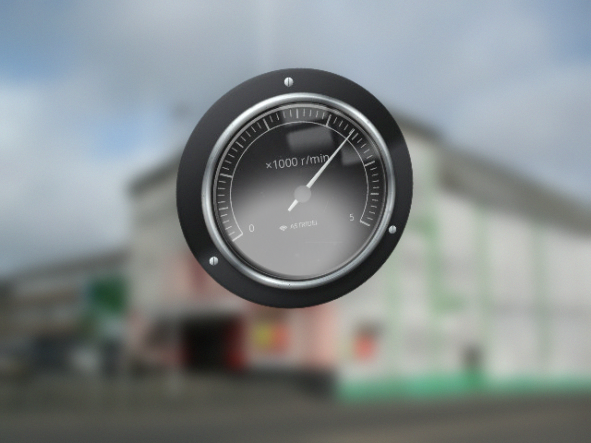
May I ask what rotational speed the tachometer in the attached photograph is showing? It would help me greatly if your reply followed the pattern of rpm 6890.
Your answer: rpm 3400
